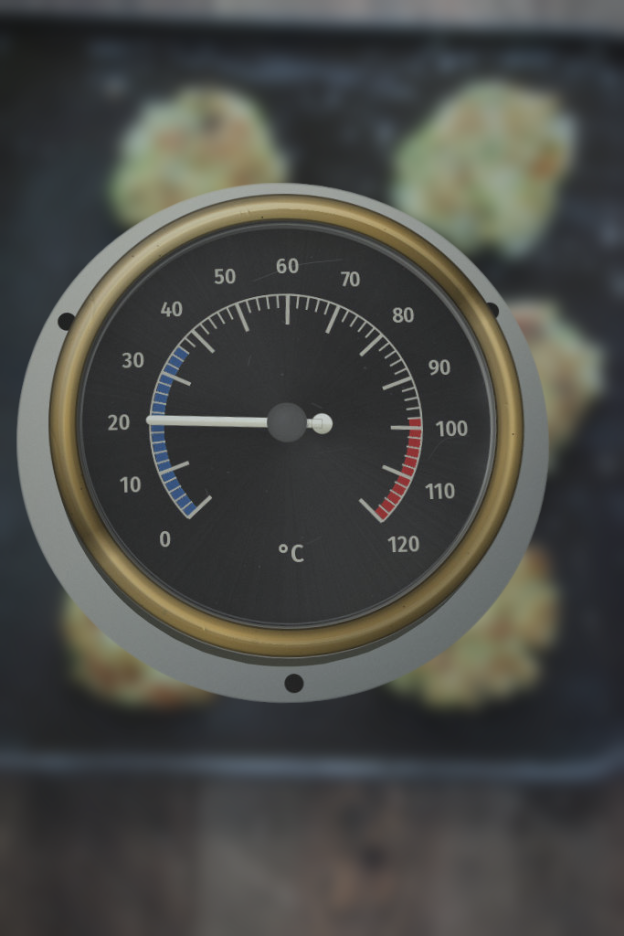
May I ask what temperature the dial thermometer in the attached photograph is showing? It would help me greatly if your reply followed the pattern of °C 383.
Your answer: °C 20
